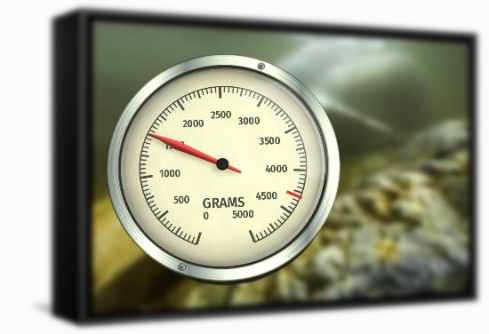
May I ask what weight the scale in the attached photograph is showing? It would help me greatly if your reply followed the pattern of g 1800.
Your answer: g 1500
